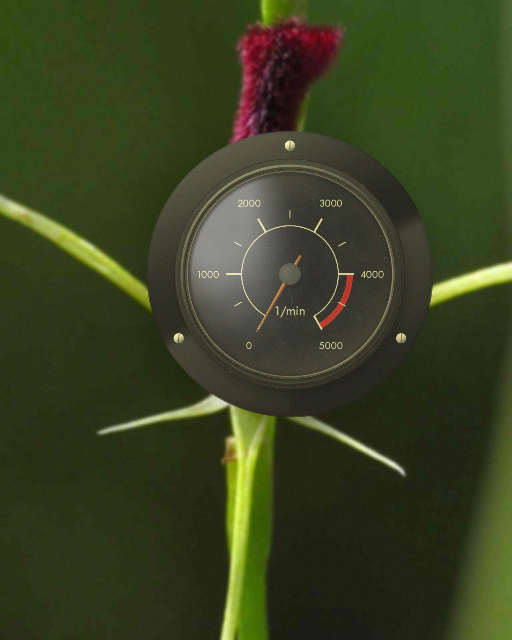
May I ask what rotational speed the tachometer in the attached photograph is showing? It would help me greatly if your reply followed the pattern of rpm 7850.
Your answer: rpm 0
